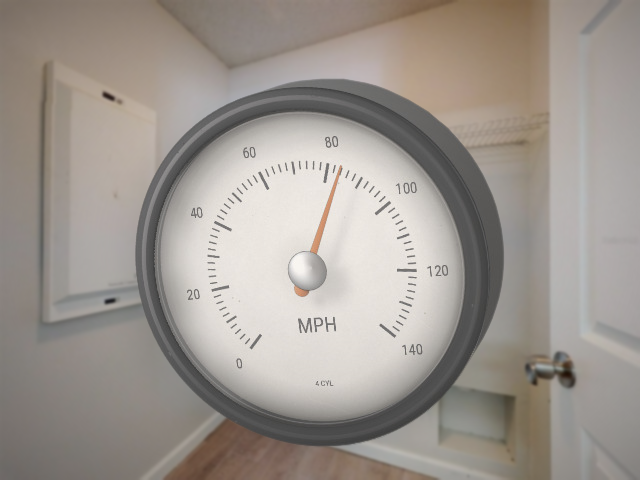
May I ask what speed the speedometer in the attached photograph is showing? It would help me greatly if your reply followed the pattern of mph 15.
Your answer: mph 84
